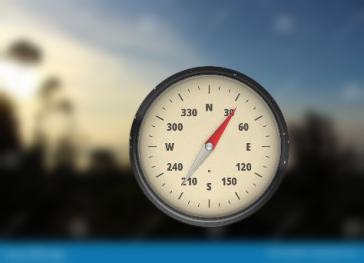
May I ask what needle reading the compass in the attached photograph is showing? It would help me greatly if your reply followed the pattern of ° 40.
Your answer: ° 35
